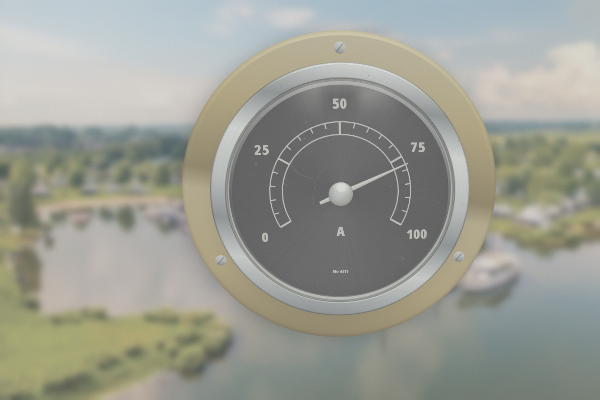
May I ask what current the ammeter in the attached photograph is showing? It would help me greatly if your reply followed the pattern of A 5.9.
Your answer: A 77.5
